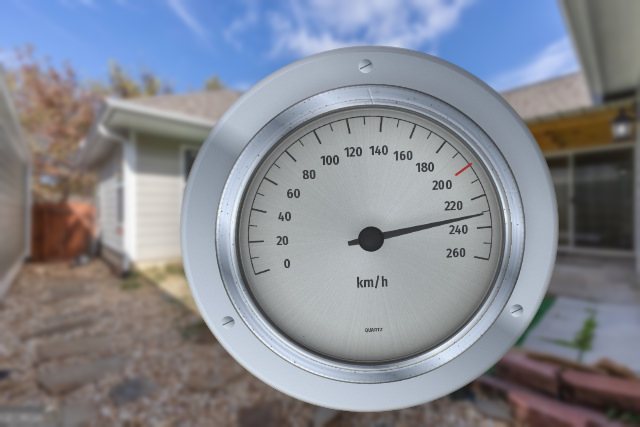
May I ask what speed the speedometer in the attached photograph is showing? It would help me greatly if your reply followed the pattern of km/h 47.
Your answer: km/h 230
